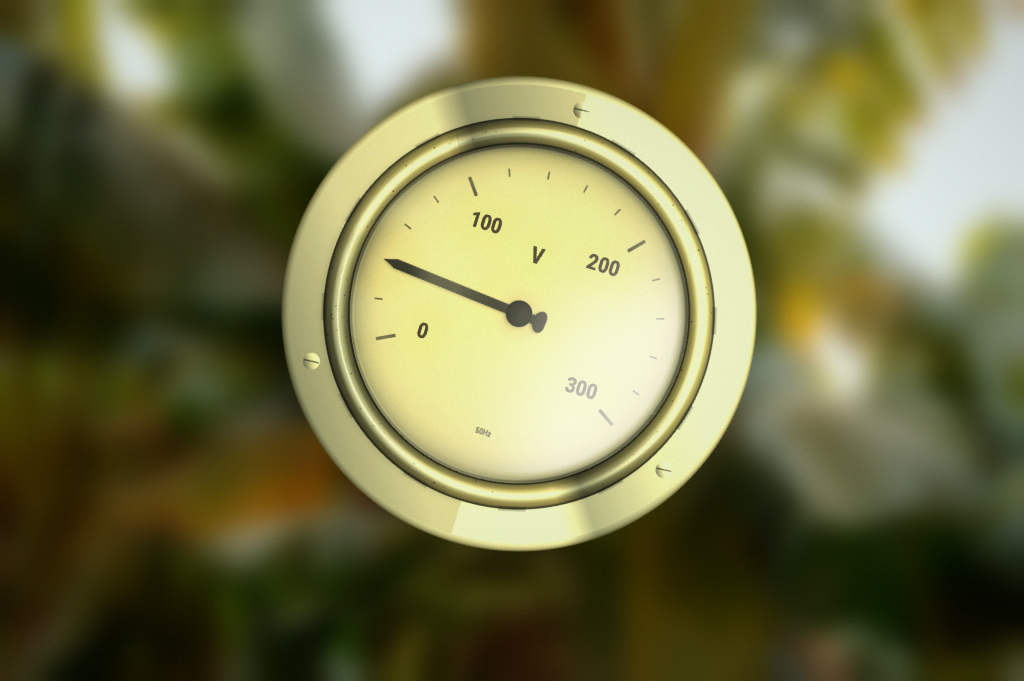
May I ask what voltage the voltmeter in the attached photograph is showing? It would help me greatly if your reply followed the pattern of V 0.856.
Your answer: V 40
